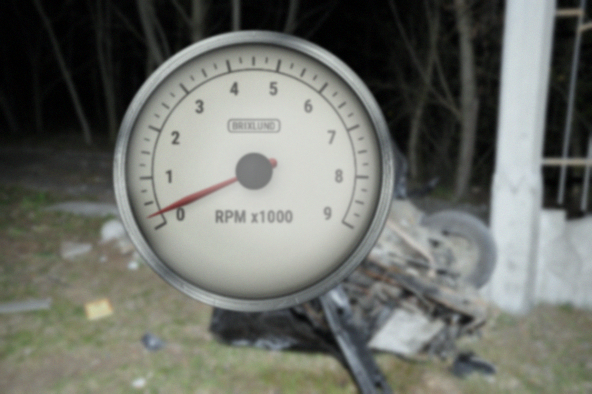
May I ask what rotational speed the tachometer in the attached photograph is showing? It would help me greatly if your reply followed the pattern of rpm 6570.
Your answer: rpm 250
